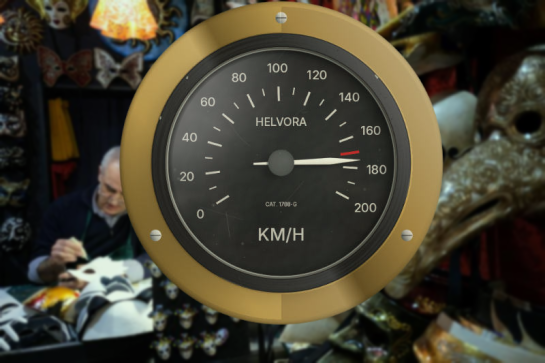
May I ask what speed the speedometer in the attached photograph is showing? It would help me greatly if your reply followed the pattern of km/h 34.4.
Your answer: km/h 175
